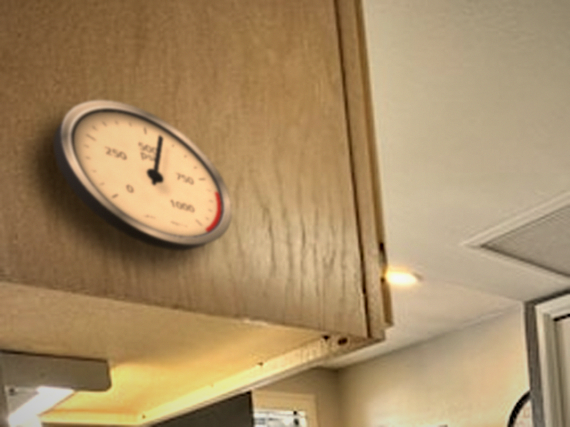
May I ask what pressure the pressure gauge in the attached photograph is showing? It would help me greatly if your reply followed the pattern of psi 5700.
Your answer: psi 550
